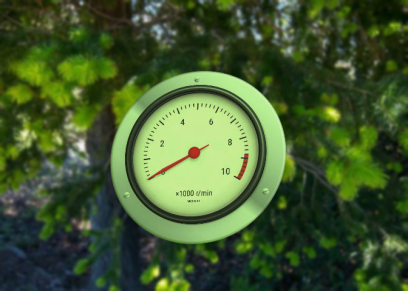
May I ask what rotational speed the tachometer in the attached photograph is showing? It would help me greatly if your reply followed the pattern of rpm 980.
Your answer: rpm 0
